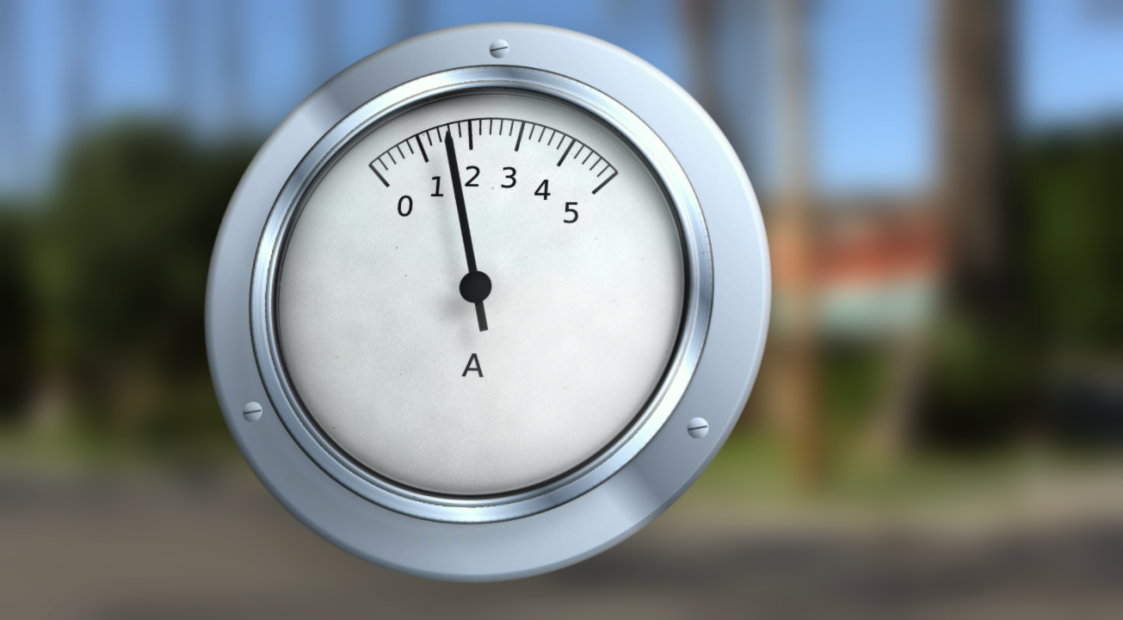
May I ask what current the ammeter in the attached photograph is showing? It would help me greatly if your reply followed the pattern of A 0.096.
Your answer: A 1.6
